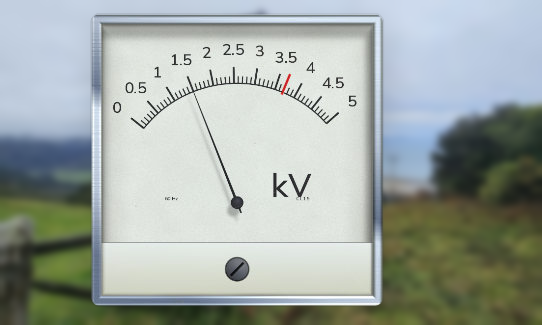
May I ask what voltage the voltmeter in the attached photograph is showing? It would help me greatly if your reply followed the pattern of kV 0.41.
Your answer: kV 1.5
